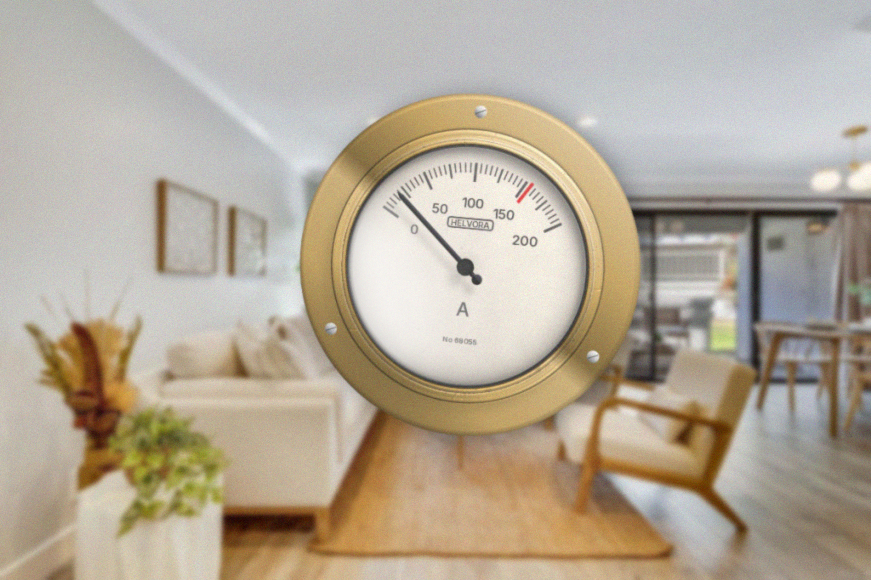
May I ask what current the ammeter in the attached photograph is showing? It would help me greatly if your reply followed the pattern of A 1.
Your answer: A 20
